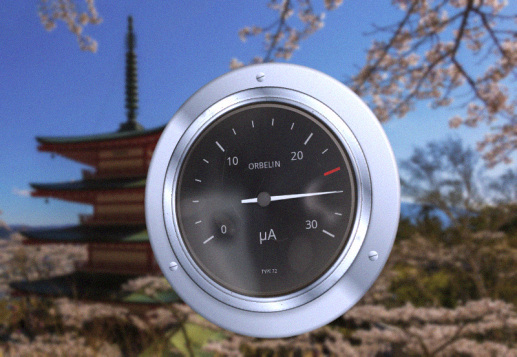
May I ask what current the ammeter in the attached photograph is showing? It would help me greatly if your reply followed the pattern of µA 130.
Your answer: µA 26
